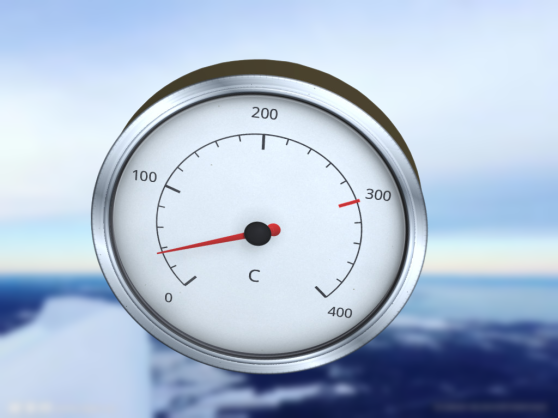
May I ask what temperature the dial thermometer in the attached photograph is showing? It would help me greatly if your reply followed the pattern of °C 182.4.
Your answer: °C 40
